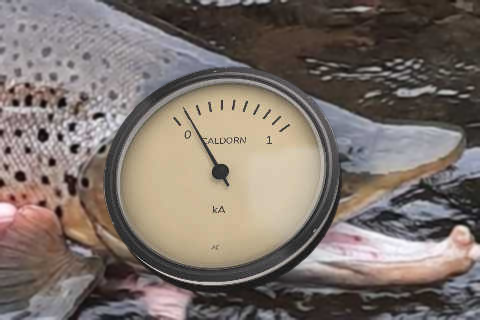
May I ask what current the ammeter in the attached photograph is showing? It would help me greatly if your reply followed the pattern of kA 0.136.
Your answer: kA 0.1
